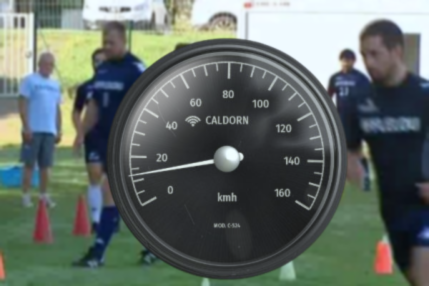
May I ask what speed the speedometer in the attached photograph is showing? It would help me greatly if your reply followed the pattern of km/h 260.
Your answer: km/h 12.5
